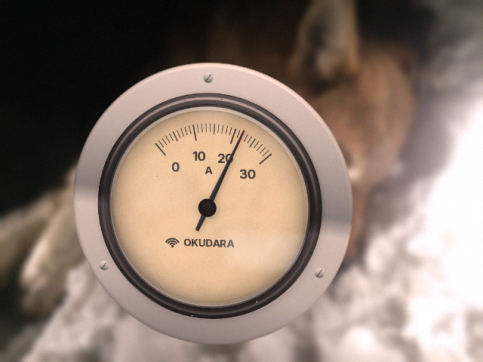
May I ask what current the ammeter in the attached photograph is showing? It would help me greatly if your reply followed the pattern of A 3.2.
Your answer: A 22
